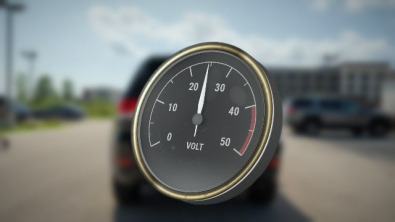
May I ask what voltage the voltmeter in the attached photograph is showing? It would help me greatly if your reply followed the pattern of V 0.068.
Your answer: V 25
